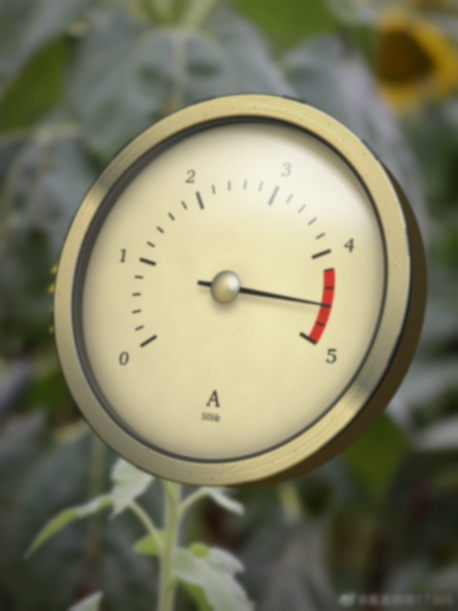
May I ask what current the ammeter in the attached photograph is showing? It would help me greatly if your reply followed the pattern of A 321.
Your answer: A 4.6
